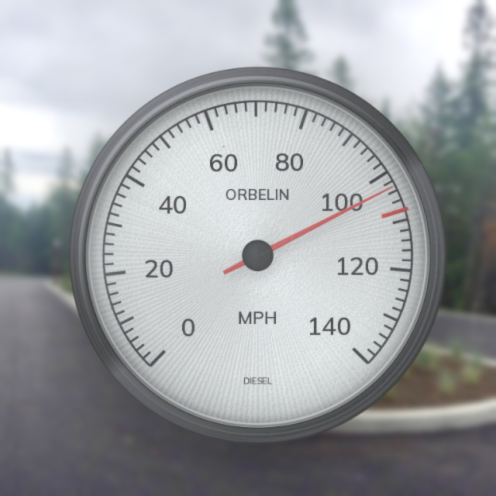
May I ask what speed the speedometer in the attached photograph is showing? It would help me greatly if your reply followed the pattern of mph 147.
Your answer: mph 103
